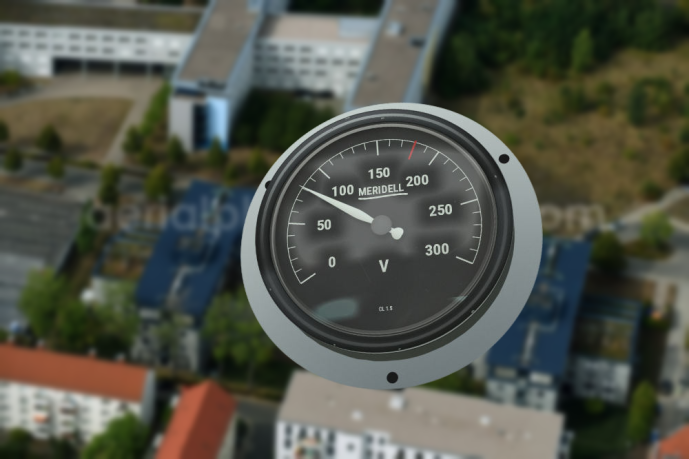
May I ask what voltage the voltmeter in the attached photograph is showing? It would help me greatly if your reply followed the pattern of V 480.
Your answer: V 80
